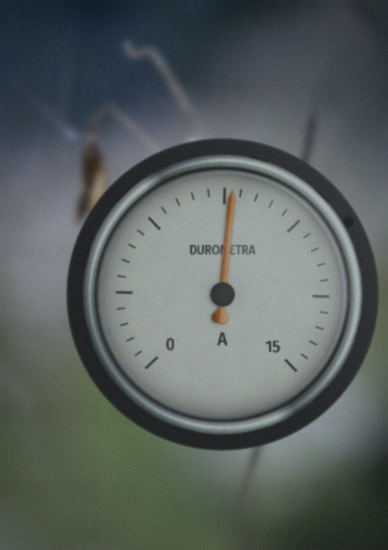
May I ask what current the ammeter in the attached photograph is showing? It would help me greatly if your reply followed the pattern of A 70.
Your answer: A 7.75
